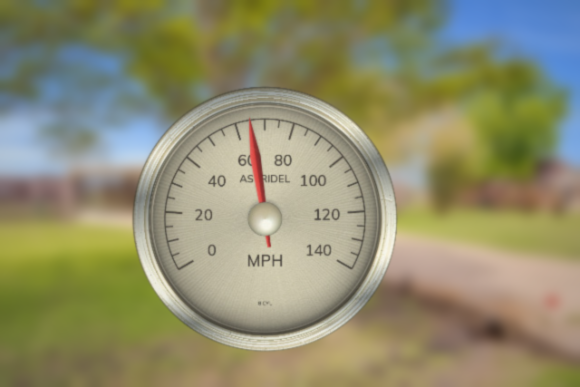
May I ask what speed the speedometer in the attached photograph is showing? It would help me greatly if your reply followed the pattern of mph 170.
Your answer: mph 65
